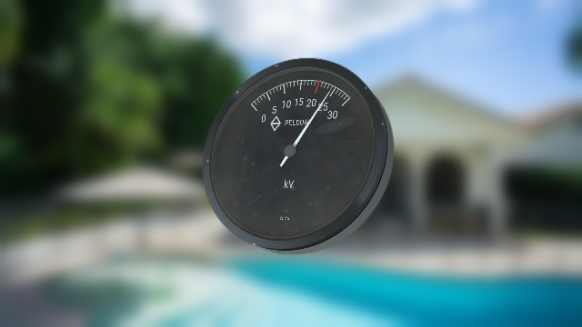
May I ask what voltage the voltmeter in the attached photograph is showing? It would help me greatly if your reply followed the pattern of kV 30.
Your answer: kV 25
